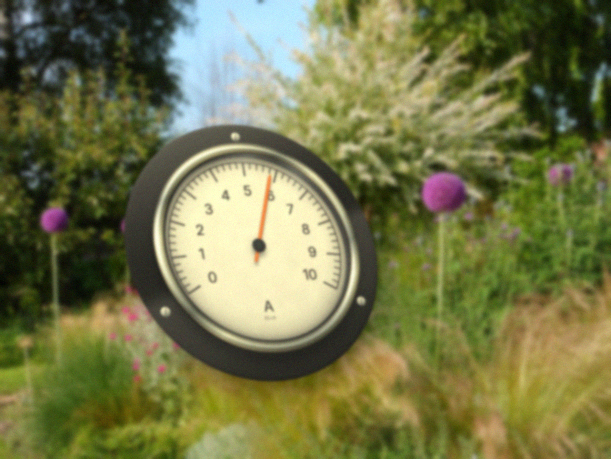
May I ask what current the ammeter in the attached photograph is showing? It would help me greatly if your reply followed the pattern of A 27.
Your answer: A 5.8
